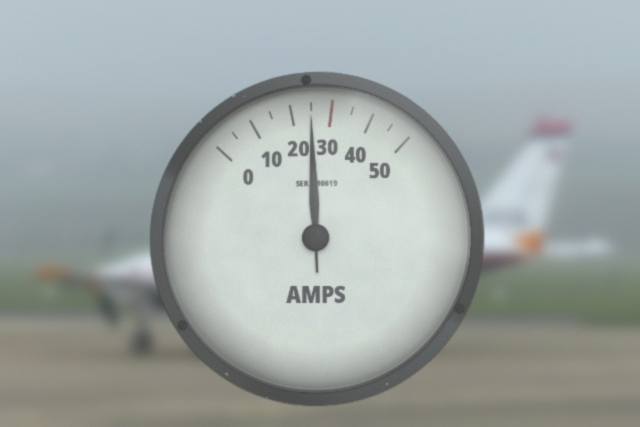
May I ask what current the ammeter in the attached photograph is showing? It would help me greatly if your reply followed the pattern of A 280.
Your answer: A 25
